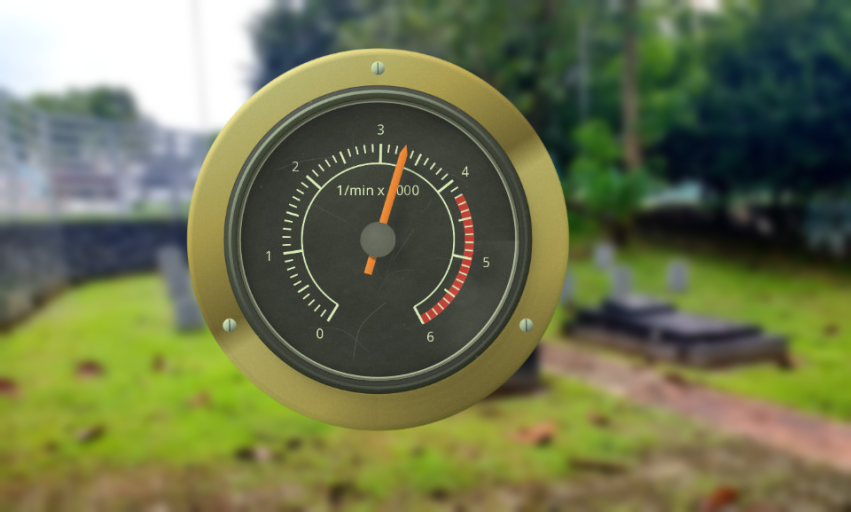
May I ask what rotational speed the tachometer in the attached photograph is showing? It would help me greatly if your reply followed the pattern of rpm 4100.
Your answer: rpm 3300
